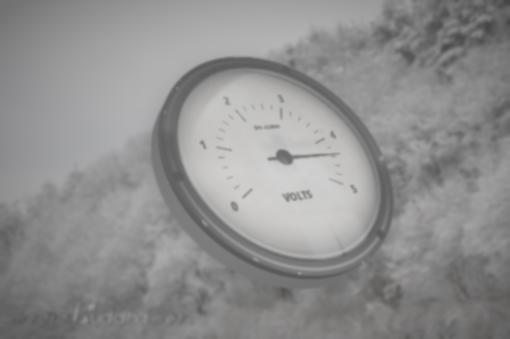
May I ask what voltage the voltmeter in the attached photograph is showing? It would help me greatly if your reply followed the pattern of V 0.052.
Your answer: V 4.4
